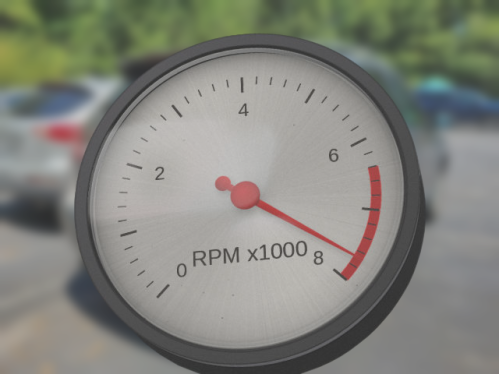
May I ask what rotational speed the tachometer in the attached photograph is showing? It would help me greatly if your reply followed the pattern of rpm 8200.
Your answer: rpm 7700
